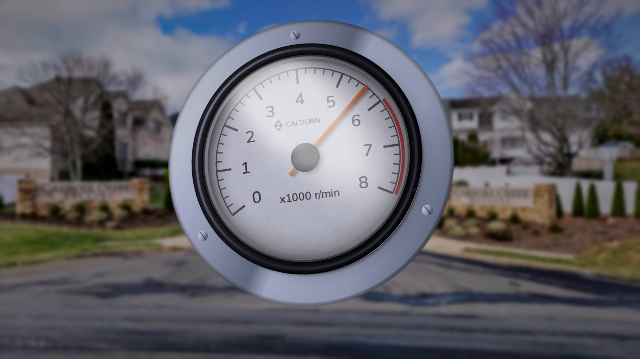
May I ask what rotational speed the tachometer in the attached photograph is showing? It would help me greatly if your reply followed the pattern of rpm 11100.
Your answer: rpm 5600
